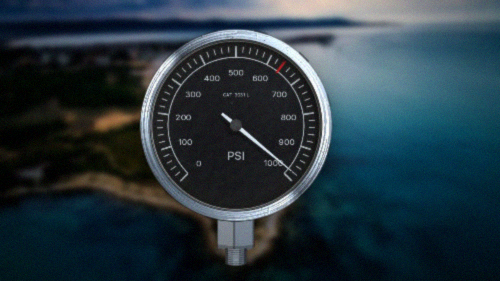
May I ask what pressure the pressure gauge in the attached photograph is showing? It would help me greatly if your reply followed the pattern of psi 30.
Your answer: psi 980
